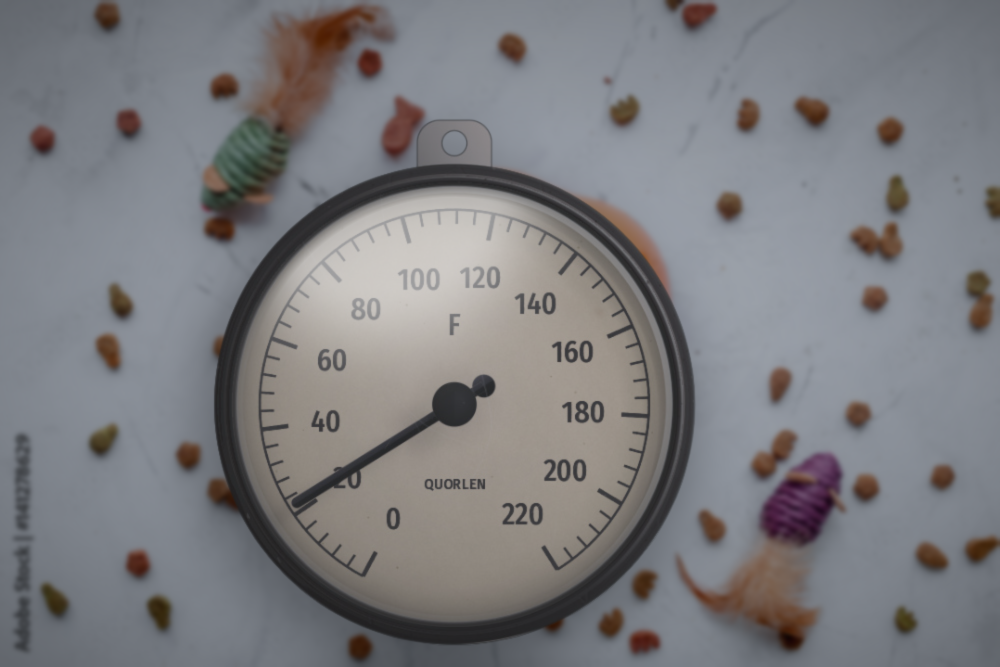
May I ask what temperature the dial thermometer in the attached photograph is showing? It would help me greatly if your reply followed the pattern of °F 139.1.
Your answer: °F 22
